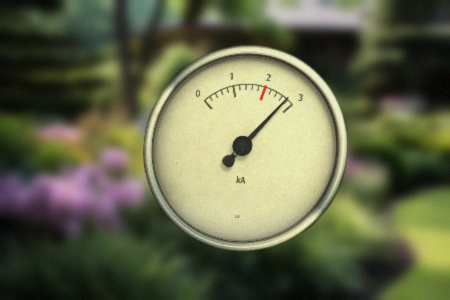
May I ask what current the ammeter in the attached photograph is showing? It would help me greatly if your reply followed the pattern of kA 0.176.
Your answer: kA 2.8
